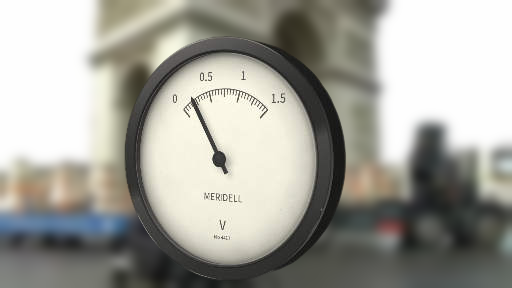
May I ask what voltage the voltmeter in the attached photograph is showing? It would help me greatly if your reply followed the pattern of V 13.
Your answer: V 0.25
